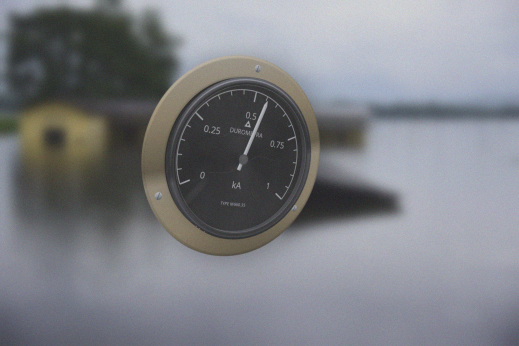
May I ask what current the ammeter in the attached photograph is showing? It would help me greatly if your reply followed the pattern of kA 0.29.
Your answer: kA 0.55
